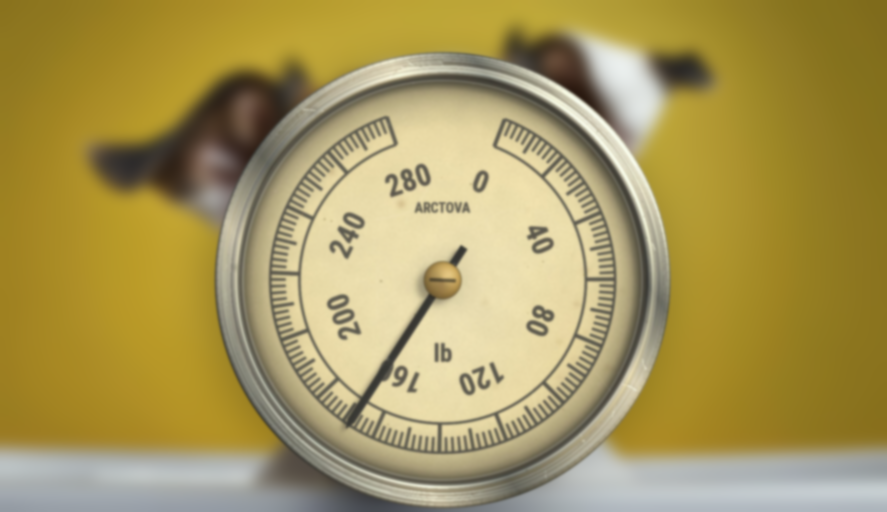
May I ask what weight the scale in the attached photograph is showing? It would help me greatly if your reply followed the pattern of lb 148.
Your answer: lb 168
